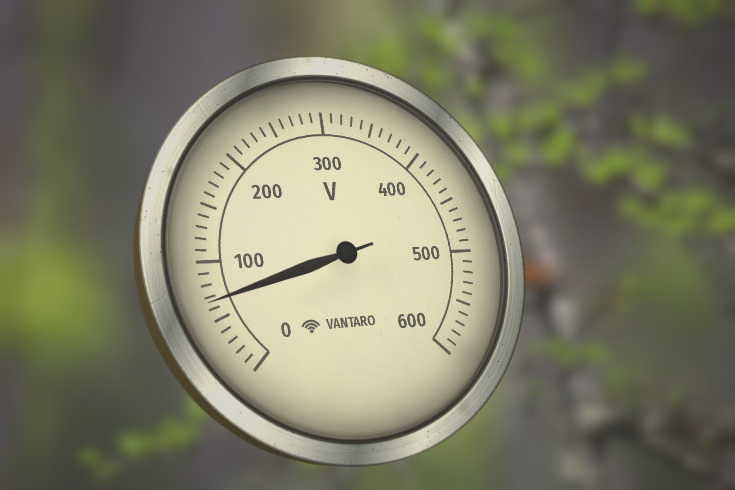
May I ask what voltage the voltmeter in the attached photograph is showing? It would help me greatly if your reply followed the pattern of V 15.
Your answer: V 65
